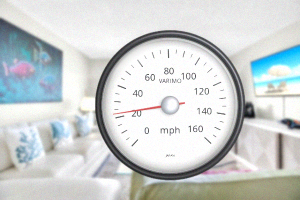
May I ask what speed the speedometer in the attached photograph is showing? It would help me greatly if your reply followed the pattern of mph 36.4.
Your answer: mph 22.5
